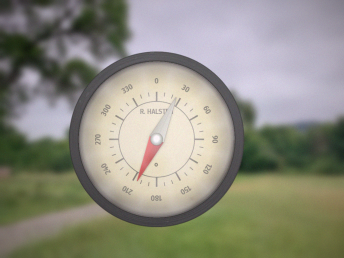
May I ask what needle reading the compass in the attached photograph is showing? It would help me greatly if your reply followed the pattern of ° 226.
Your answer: ° 205
